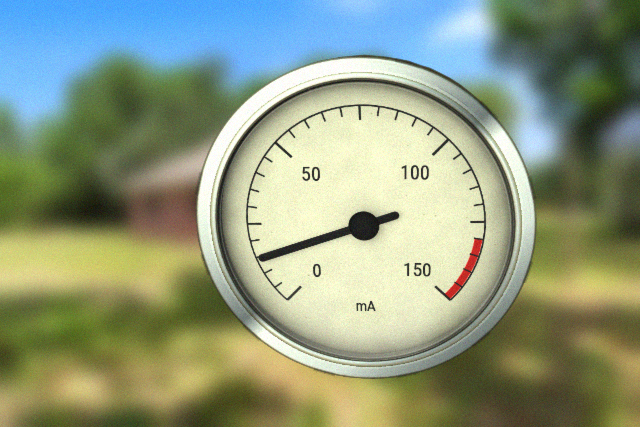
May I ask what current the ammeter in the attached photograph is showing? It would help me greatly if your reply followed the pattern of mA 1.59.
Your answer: mA 15
